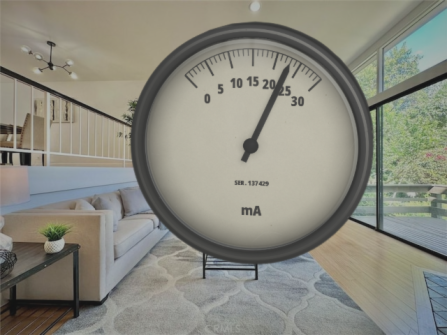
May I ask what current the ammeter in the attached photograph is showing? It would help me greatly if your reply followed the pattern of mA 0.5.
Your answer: mA 23
